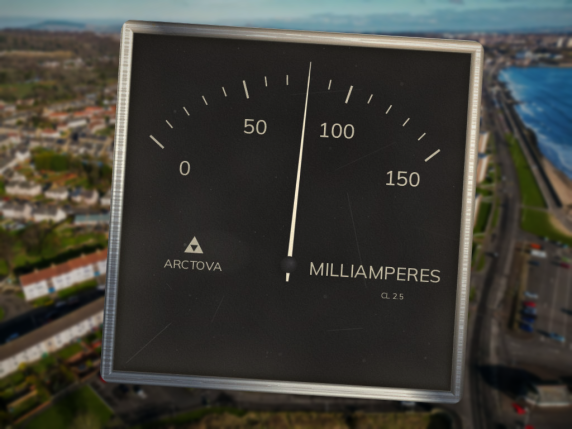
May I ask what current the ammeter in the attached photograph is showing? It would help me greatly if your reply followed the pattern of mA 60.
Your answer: mA 80
